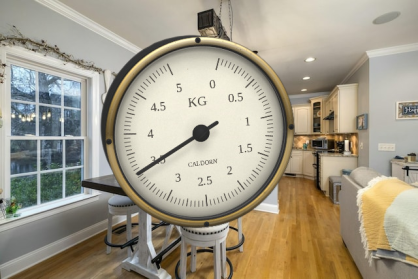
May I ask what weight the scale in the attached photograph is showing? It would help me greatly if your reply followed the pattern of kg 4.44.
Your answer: kg 3.5
